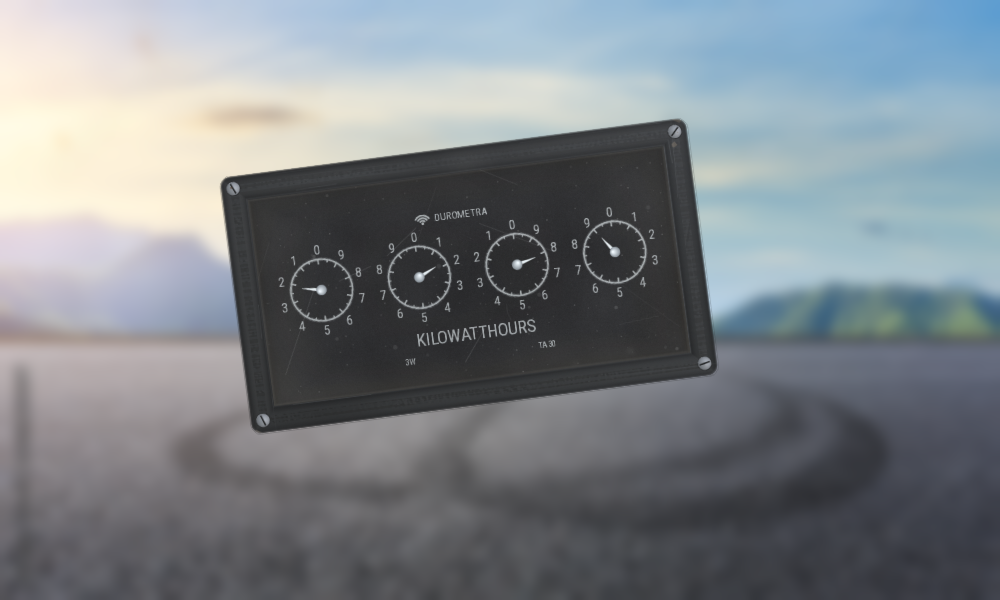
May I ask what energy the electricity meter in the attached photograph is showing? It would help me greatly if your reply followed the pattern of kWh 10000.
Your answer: kWh 2179
